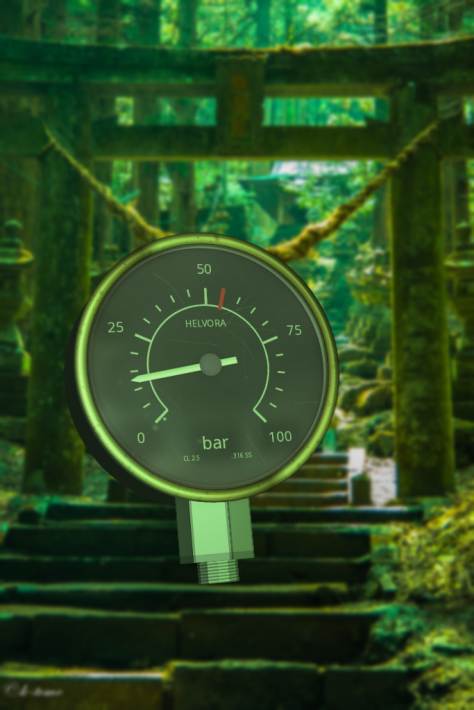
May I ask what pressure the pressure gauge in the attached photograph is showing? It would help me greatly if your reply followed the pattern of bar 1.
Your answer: bar 12.5
